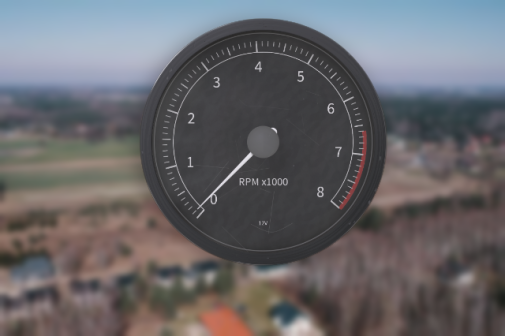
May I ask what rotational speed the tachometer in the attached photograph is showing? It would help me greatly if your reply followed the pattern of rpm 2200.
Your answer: rpm 100
